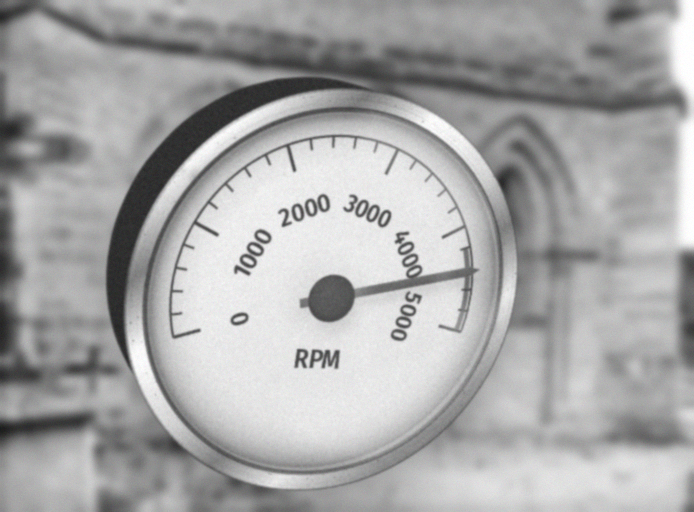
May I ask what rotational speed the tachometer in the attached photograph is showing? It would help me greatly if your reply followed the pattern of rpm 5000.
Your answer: rpm 4400
